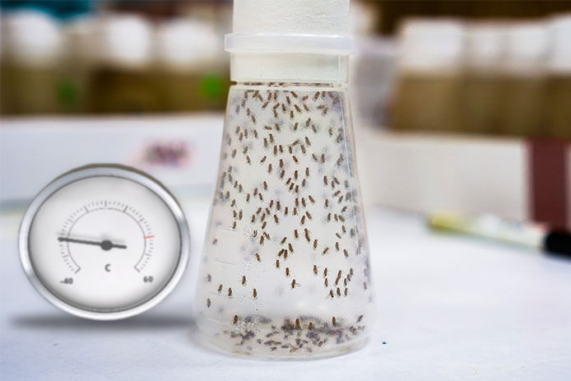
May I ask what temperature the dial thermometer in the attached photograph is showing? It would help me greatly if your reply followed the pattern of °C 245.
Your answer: °C -20
